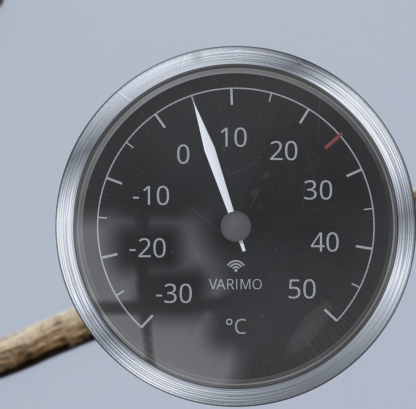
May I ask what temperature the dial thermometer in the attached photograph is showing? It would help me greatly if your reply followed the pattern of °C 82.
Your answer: °C 5
